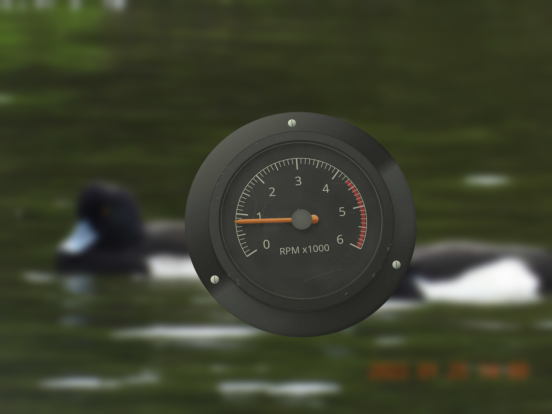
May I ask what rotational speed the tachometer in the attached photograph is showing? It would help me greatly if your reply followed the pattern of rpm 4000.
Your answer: rpm 800
